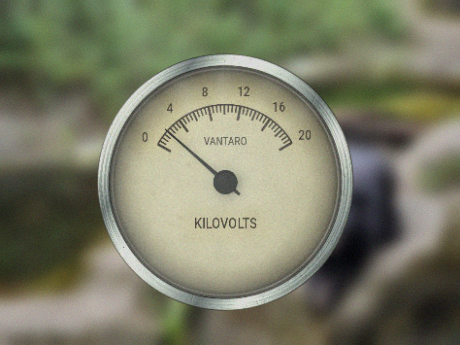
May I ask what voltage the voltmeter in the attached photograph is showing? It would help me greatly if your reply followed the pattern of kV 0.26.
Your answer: kV 2
